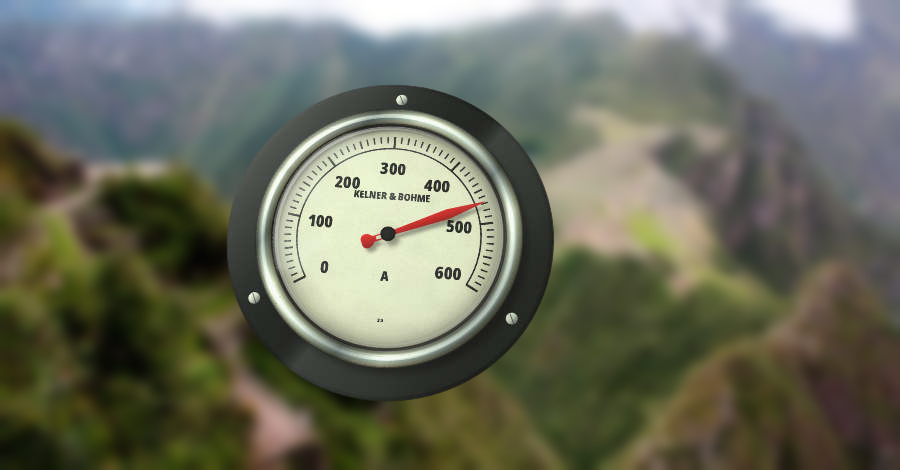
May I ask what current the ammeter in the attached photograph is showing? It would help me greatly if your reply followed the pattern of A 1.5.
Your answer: A 470
